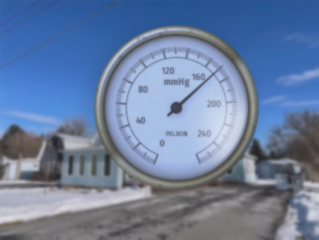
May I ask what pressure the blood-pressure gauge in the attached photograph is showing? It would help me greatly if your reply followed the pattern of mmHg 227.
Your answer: mmHg 170
